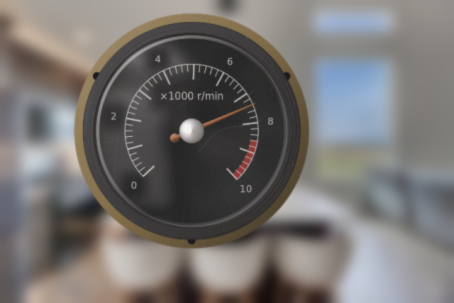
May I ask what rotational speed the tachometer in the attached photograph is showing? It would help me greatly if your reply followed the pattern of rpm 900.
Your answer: rpm 7400
